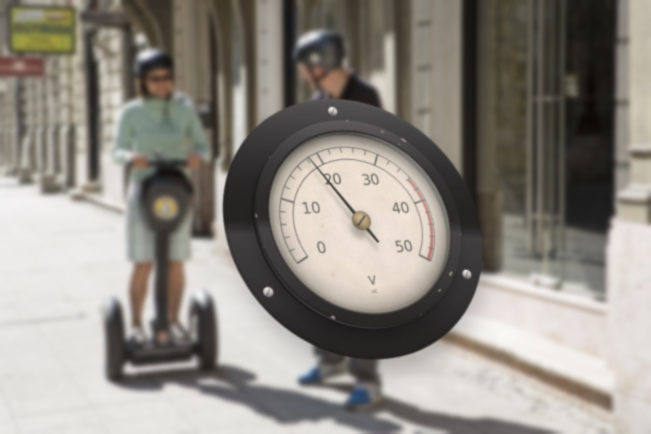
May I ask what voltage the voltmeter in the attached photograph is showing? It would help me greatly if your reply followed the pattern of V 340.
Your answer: V 18
